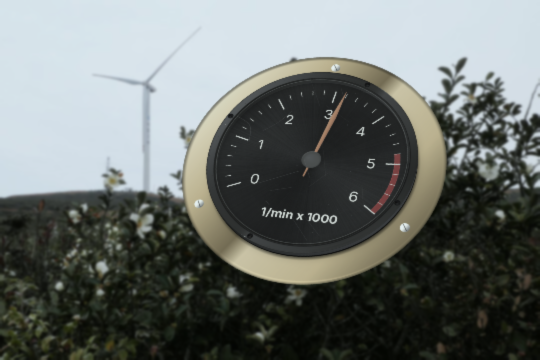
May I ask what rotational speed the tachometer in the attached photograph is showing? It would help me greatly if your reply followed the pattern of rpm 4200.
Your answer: rpm 3200
